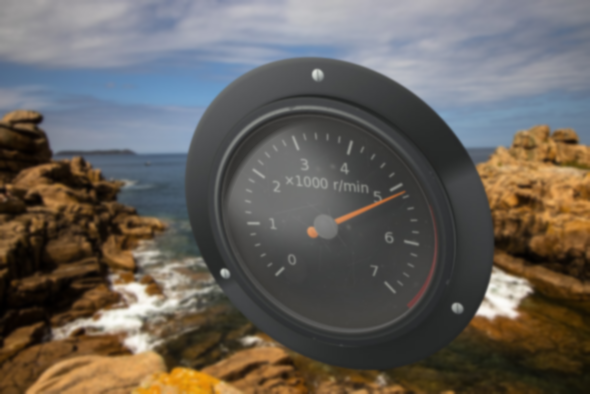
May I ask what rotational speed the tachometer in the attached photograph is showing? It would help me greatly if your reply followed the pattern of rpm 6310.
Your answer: rpm 5100
